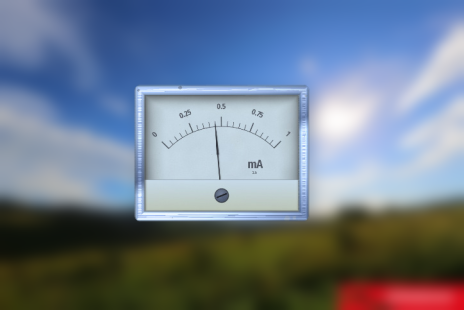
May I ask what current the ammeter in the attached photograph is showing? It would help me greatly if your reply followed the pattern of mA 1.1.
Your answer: mA 0.45
